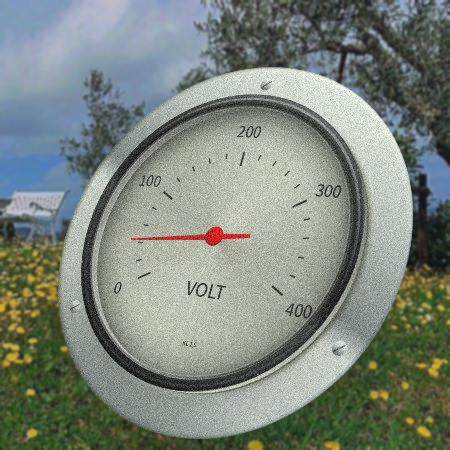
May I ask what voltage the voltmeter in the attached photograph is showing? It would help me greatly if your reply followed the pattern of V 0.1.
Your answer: V 40
